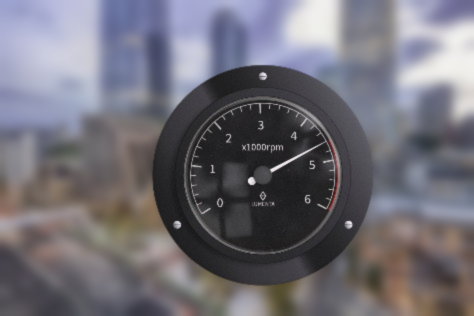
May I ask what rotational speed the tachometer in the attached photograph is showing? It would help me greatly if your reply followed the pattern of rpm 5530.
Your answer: rpm 4600
